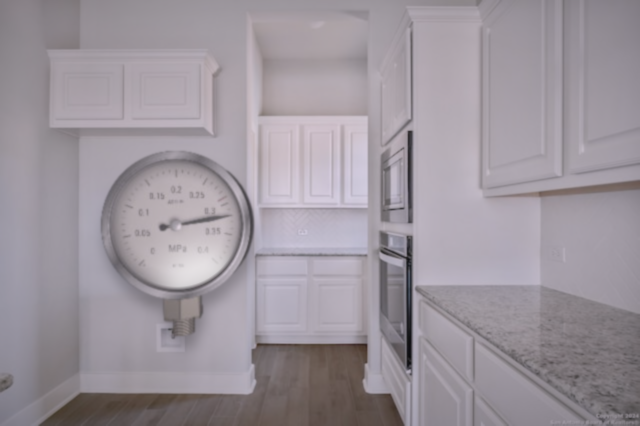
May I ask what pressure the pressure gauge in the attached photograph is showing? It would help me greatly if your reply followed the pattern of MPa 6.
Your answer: MPa 0.32
